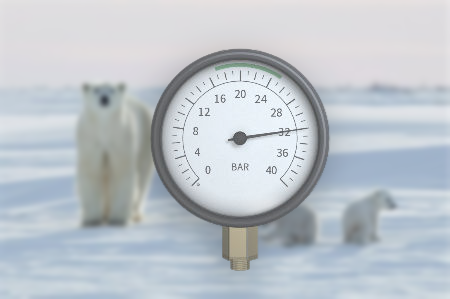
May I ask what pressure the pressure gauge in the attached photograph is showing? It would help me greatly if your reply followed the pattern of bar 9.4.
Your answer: bar 32
